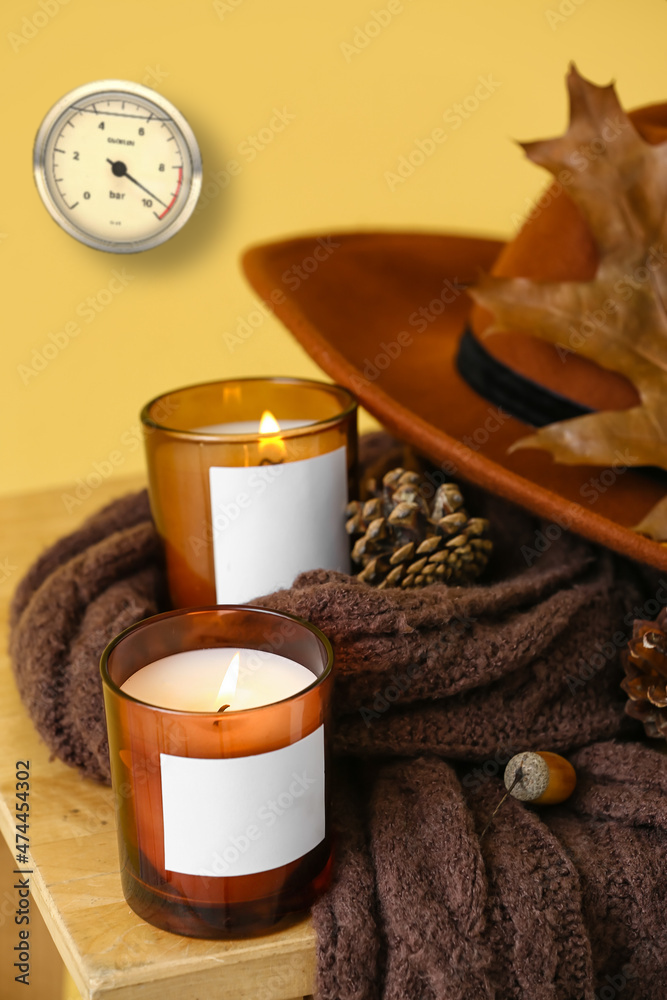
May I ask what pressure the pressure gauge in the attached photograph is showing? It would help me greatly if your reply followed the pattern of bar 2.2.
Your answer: bar 9.5
